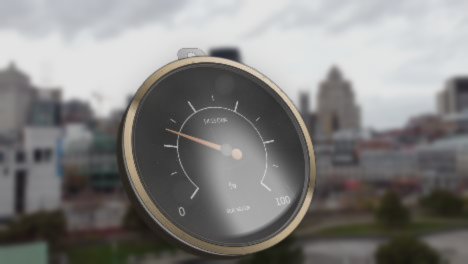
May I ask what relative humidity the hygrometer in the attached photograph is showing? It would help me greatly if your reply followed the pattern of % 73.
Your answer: % 25
